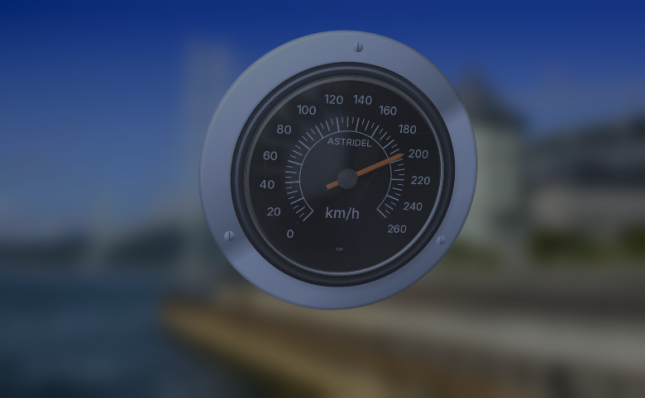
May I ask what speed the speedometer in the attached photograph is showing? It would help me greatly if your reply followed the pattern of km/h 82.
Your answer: km/h 195
